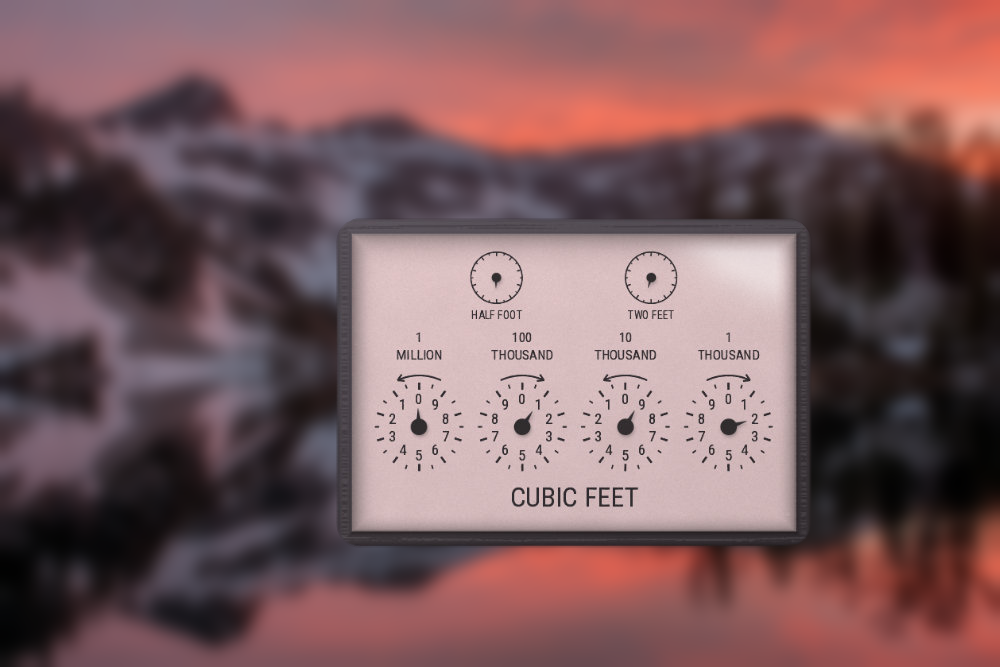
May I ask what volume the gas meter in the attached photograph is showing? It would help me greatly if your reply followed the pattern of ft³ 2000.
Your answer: ft³ 9200
